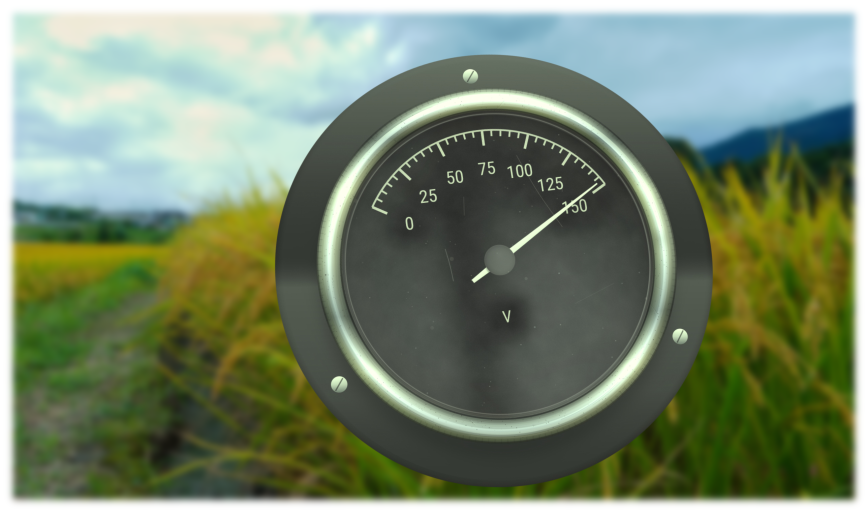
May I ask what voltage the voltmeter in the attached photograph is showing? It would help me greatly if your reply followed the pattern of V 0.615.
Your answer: V 147.5
